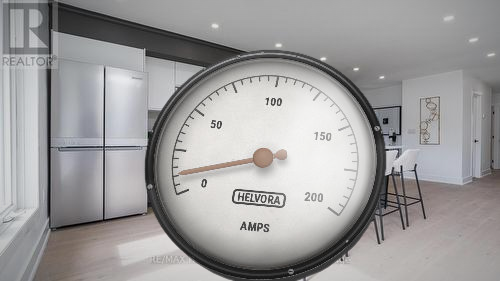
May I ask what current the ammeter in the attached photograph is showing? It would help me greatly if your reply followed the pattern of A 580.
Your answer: A 10
